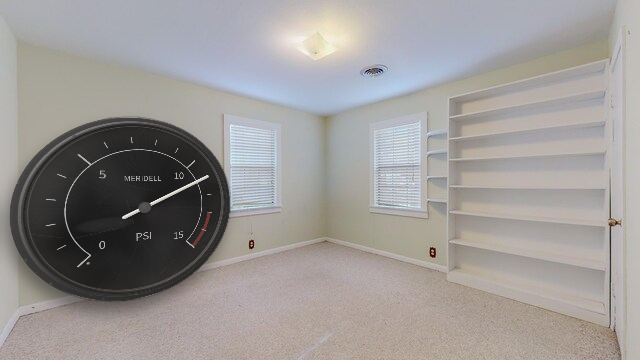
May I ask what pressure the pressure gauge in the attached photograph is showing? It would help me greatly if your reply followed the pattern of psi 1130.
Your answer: psi 11
